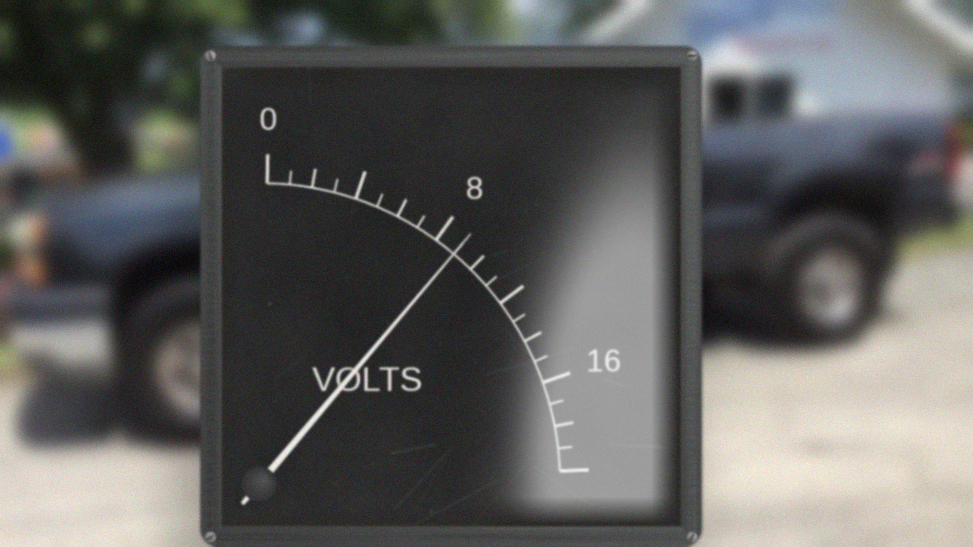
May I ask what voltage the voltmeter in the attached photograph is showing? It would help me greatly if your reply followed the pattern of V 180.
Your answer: V 9
